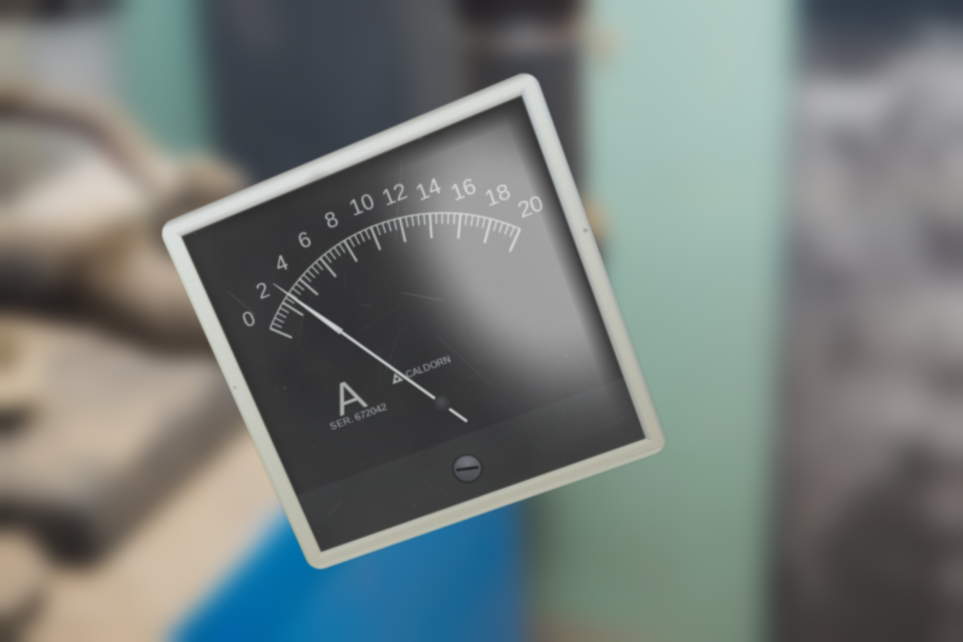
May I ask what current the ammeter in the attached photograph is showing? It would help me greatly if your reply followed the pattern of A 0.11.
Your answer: A 2.8
